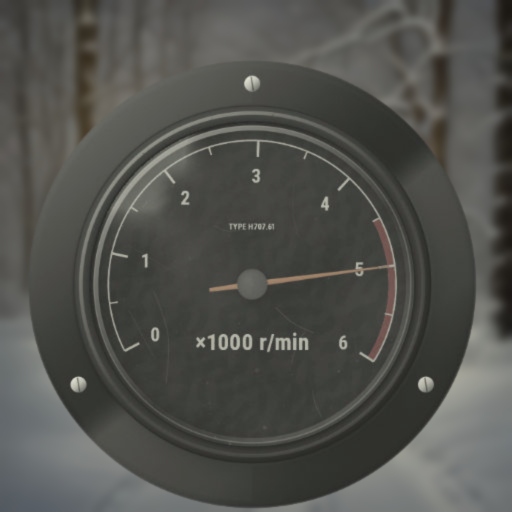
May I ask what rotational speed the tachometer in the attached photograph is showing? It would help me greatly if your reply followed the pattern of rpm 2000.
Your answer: rpm 5000
